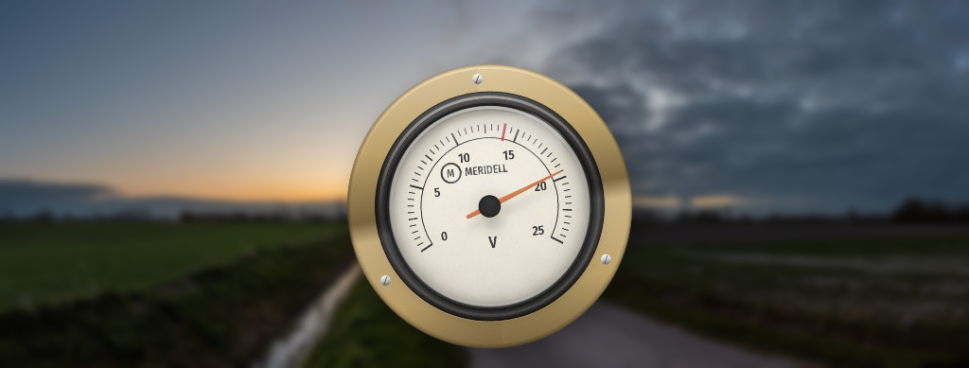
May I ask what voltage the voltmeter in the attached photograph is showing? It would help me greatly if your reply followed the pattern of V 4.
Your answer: V 19.5
